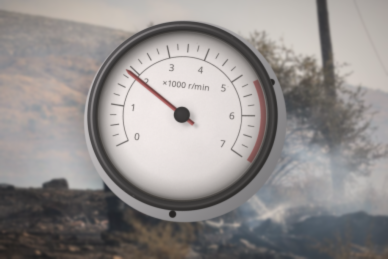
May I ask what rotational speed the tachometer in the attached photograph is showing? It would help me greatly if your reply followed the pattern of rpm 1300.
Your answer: rpm 1875
